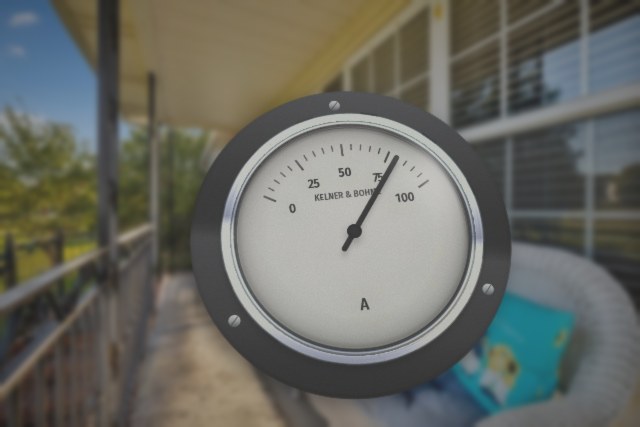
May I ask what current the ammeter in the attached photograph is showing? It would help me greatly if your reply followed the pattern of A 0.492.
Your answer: A 80
